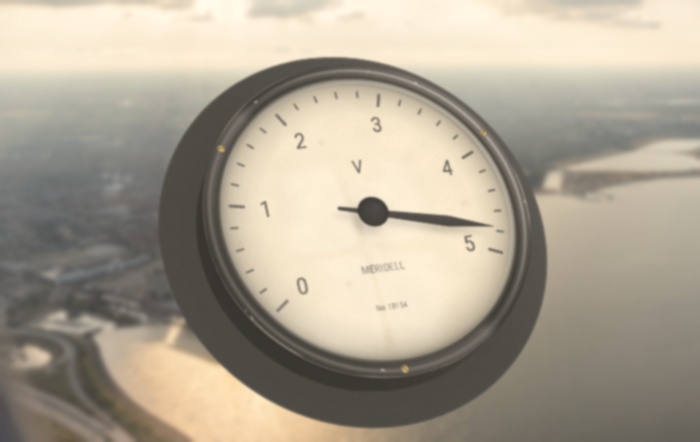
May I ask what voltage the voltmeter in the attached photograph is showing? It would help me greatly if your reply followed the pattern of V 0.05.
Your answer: V 4.8
